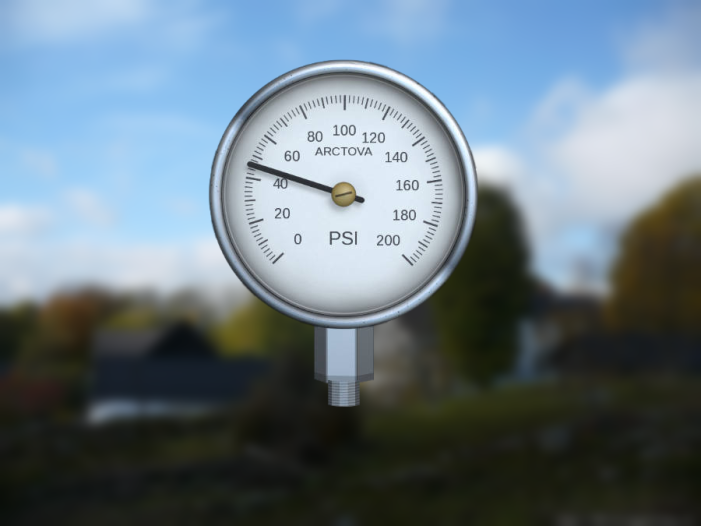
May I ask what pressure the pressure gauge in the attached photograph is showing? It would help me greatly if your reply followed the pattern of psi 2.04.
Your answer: psi 46
